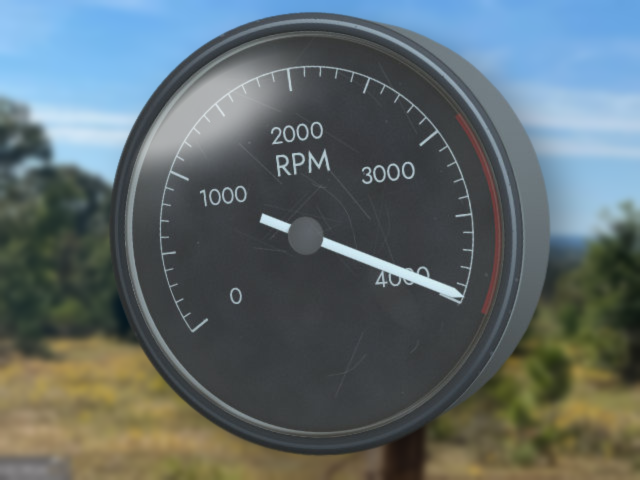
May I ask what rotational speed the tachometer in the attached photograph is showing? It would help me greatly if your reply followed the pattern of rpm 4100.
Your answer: rpm 3950
